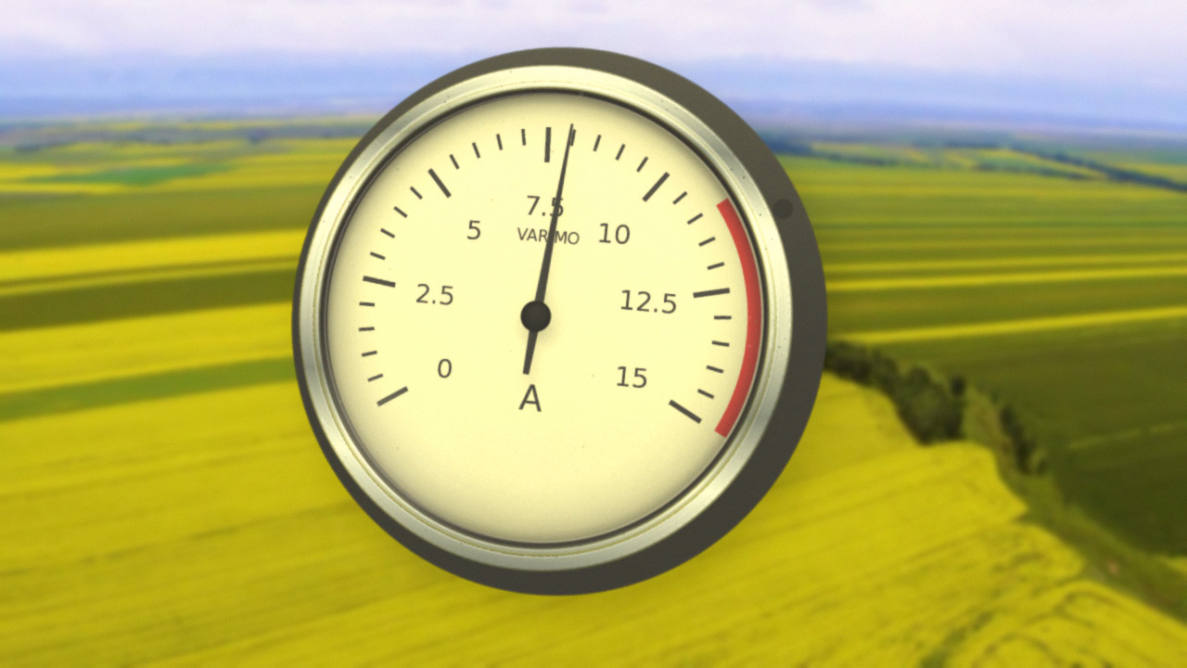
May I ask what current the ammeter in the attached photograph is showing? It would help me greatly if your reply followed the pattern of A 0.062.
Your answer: A 8
